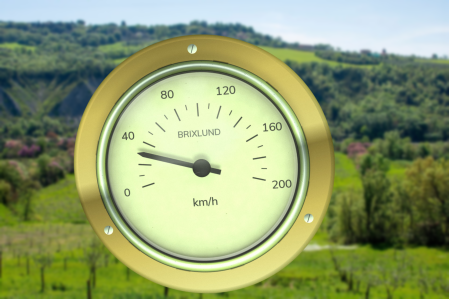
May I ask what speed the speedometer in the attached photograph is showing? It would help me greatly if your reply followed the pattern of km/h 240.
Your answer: km/h 30
